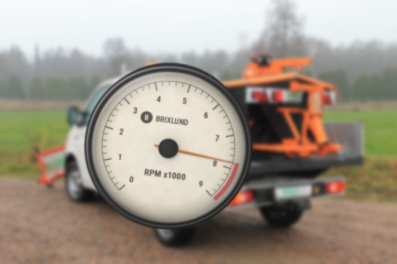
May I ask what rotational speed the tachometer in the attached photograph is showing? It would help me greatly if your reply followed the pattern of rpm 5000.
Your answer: rpm 7800
